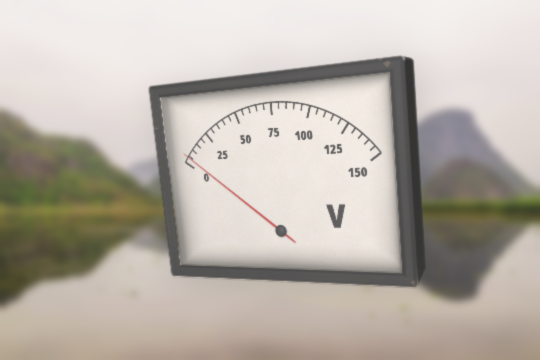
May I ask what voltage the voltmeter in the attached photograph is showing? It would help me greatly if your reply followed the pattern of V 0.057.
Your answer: V 5
